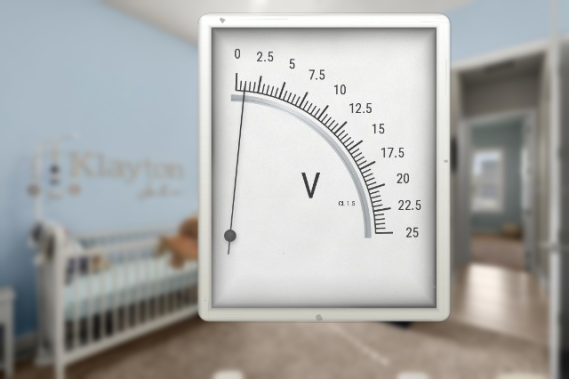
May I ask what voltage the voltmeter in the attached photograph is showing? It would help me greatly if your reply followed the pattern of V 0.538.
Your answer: V 1
